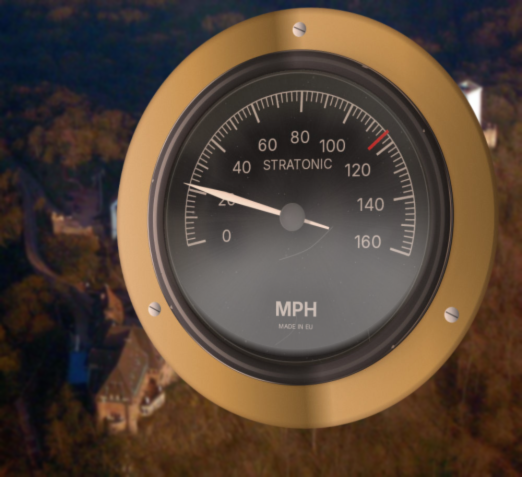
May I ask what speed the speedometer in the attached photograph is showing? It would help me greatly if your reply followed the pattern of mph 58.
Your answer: mph 22
